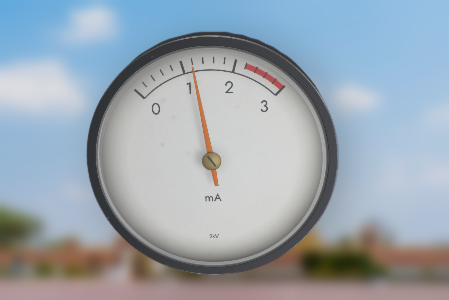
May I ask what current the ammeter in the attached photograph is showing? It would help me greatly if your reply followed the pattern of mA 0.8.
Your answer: mA 1.2
